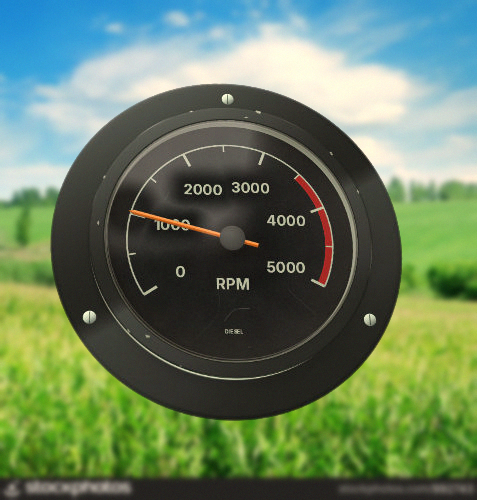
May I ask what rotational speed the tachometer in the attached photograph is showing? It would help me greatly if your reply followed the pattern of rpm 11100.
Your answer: rpm 1000
